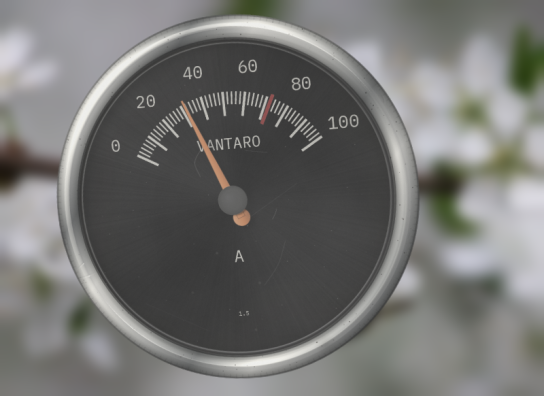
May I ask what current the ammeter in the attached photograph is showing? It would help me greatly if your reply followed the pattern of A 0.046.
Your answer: A 32
